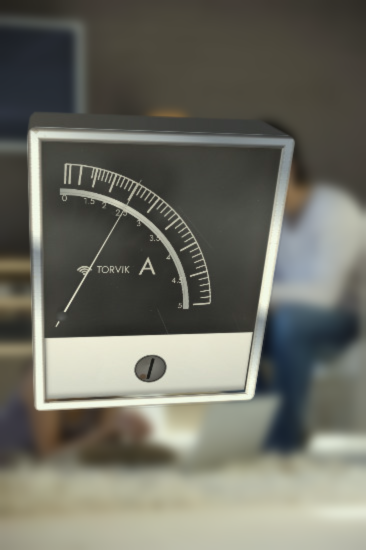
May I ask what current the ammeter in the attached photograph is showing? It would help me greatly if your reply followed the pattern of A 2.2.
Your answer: A 2.5
